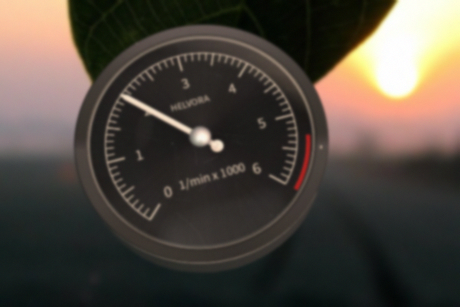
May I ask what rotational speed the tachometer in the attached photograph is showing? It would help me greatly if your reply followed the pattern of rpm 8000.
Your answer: rpm 2000
